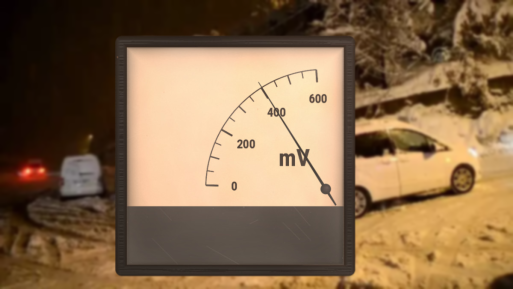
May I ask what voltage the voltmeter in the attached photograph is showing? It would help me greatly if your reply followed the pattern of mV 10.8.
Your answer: mV 400
